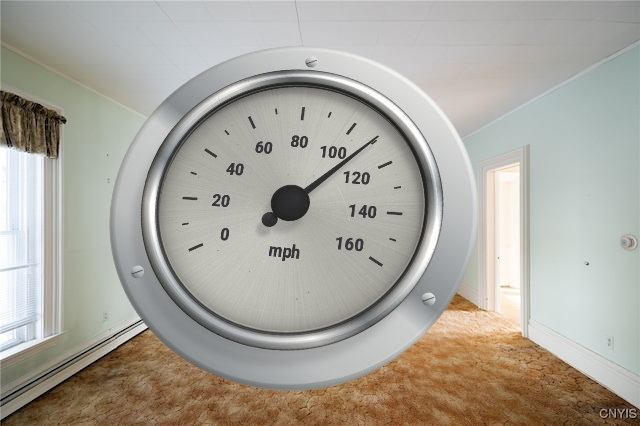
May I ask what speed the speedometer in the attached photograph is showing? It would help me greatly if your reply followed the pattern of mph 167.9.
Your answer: mph 110
